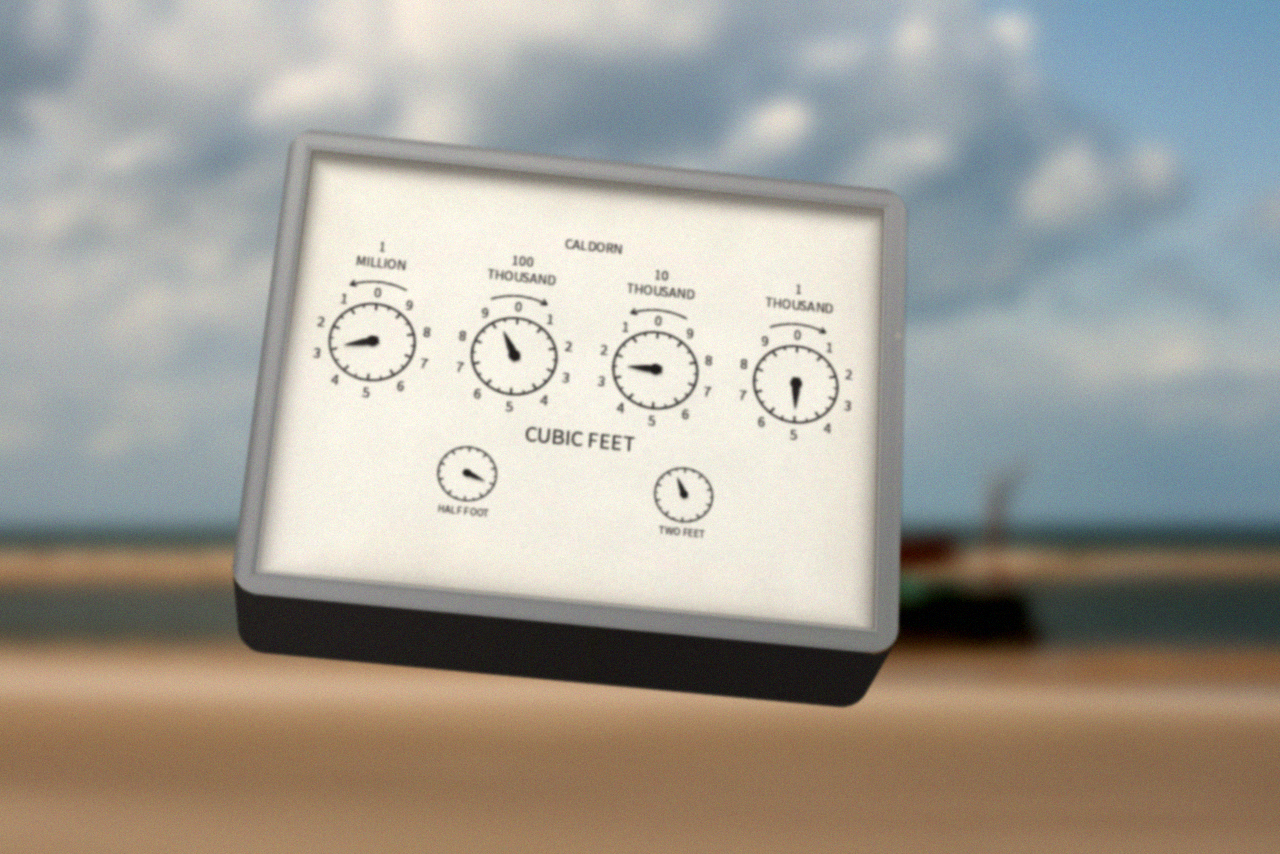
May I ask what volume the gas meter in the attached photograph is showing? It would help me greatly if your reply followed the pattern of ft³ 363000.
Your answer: ft³ 292500
